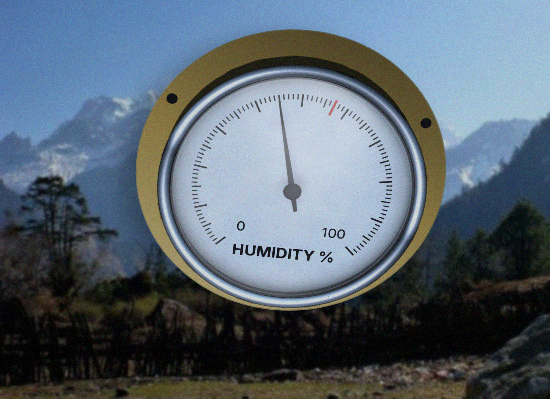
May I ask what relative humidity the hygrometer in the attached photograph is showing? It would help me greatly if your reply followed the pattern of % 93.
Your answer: % 45
